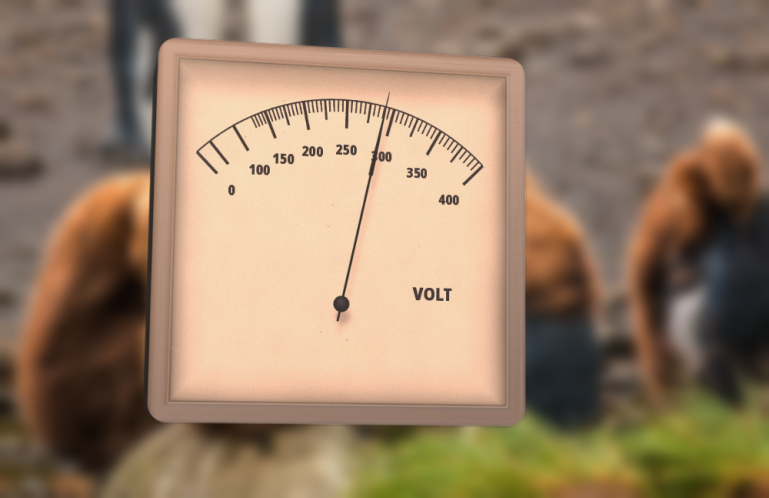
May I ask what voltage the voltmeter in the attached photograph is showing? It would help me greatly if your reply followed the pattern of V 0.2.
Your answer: V 290
